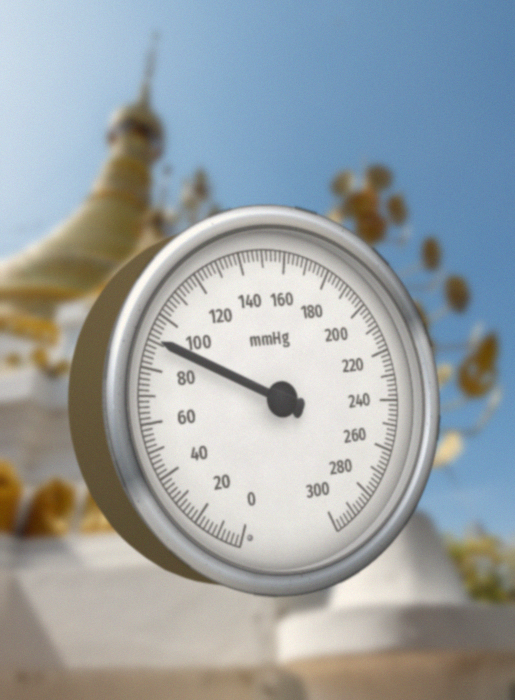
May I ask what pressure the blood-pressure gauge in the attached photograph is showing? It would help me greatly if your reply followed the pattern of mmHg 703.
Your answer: mmHg 90
